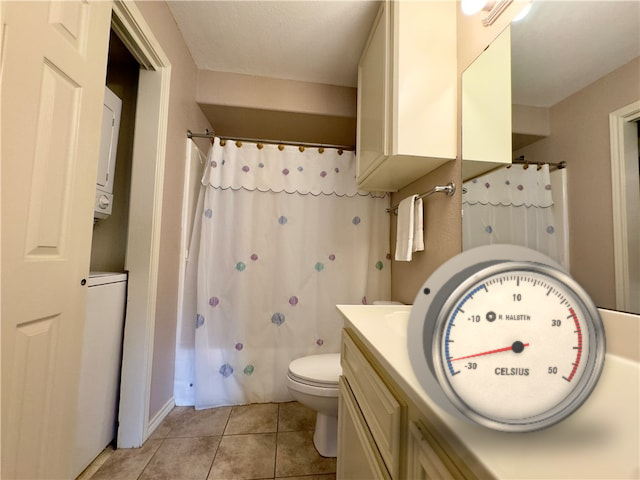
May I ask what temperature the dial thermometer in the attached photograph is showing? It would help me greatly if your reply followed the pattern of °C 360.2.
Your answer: °C -25
